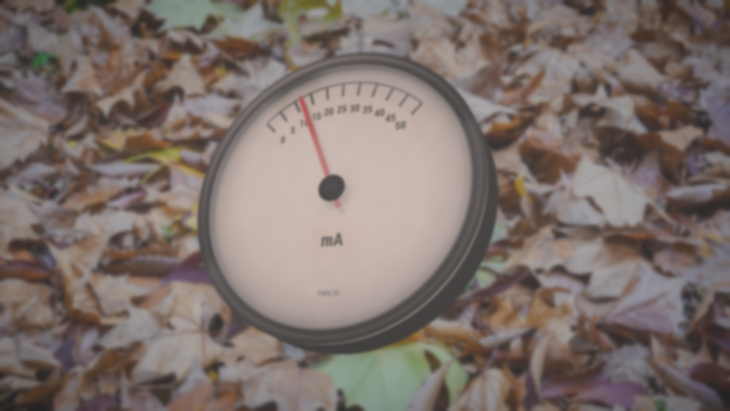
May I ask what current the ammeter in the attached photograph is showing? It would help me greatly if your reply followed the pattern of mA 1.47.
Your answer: mA 12.5
